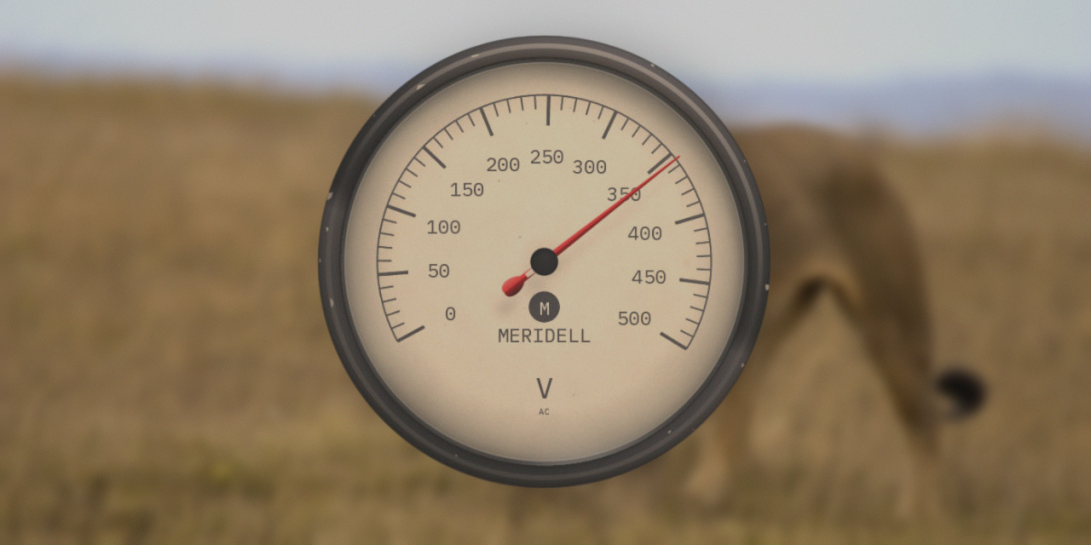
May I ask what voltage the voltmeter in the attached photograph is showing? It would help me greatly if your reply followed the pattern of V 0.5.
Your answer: V 355
